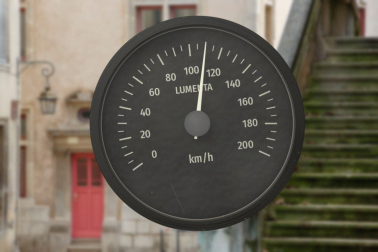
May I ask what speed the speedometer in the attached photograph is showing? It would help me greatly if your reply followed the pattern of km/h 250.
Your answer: km/h 110
